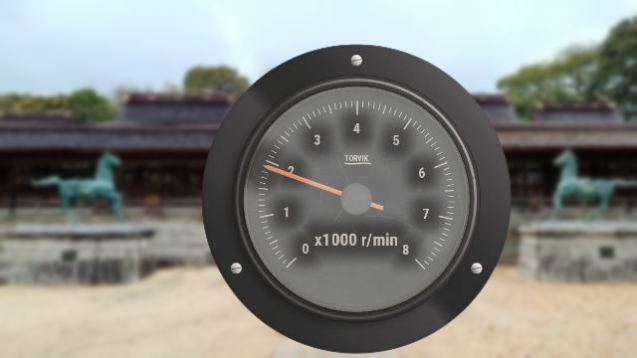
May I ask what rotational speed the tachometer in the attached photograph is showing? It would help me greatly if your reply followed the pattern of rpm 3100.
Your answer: rpm 1900
